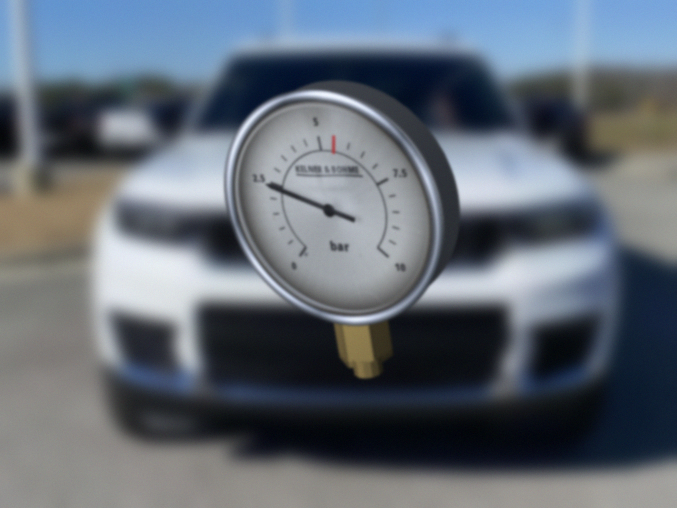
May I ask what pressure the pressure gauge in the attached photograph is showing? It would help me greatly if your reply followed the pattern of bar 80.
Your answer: bar 2.5
